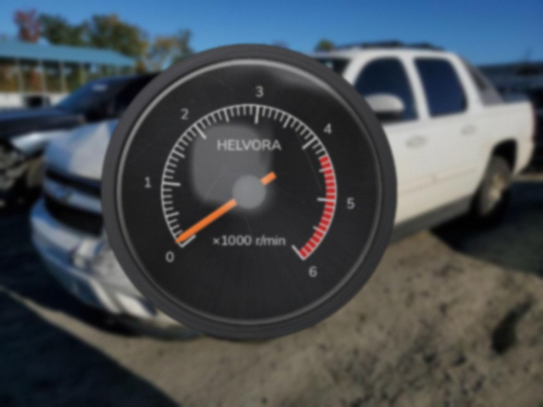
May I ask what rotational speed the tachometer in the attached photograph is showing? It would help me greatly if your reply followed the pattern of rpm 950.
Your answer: rpm 100
